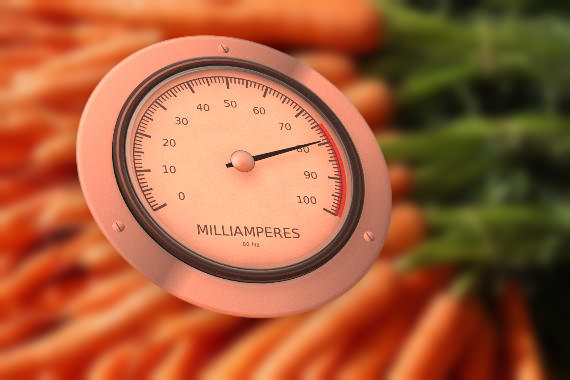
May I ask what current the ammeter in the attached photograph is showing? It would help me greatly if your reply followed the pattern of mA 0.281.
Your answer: mA 80
